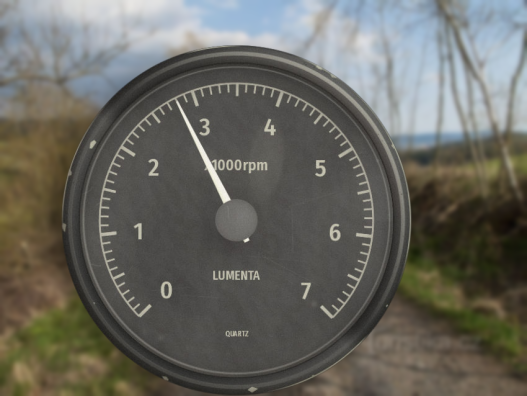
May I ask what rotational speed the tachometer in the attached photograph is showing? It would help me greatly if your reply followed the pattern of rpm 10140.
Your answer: rpm 2800
